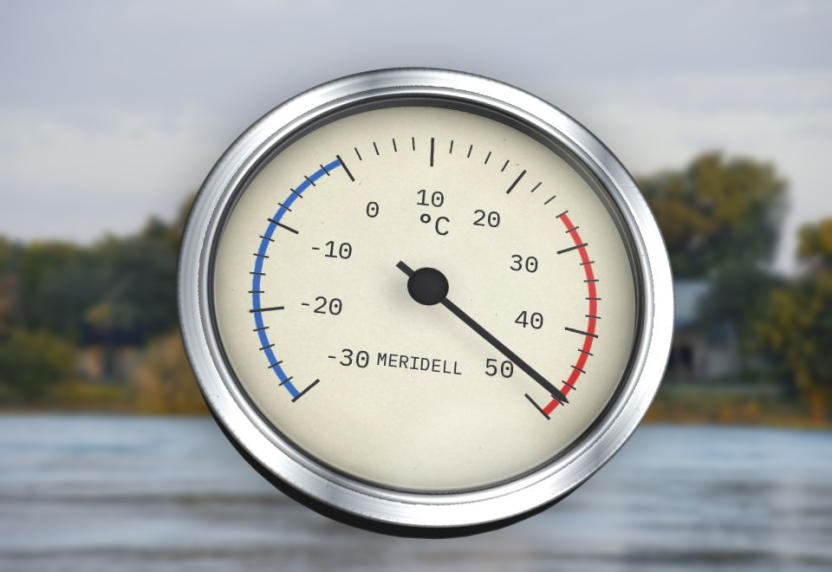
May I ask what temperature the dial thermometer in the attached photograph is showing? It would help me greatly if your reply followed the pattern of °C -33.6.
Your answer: °C 48
